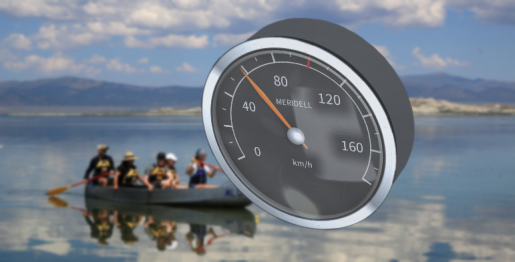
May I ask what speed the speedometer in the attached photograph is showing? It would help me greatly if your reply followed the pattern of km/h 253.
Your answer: km/h 60
